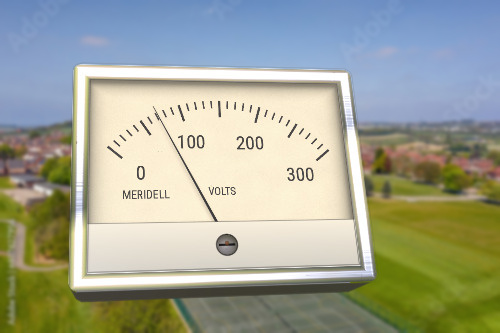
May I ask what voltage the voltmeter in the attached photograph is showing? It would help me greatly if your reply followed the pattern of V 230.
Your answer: V 70
